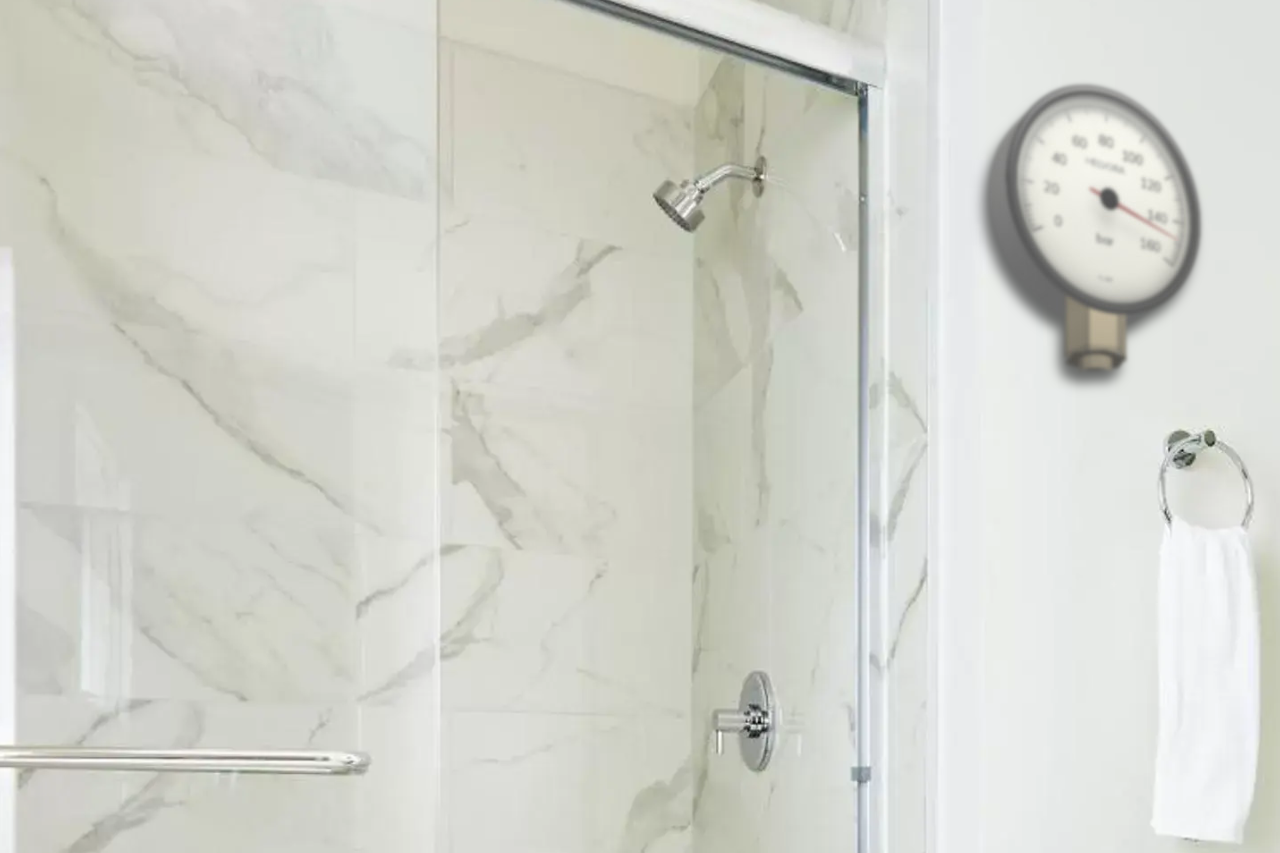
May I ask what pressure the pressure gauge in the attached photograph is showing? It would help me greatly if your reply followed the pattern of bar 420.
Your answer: bar 150
